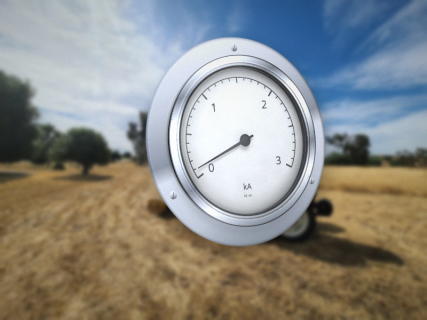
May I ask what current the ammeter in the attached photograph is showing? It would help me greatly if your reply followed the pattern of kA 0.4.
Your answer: kA 0.1
